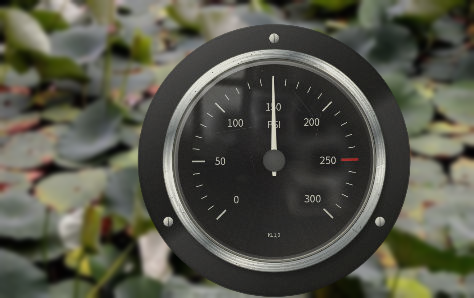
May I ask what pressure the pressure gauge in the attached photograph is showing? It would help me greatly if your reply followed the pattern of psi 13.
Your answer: psi 150
